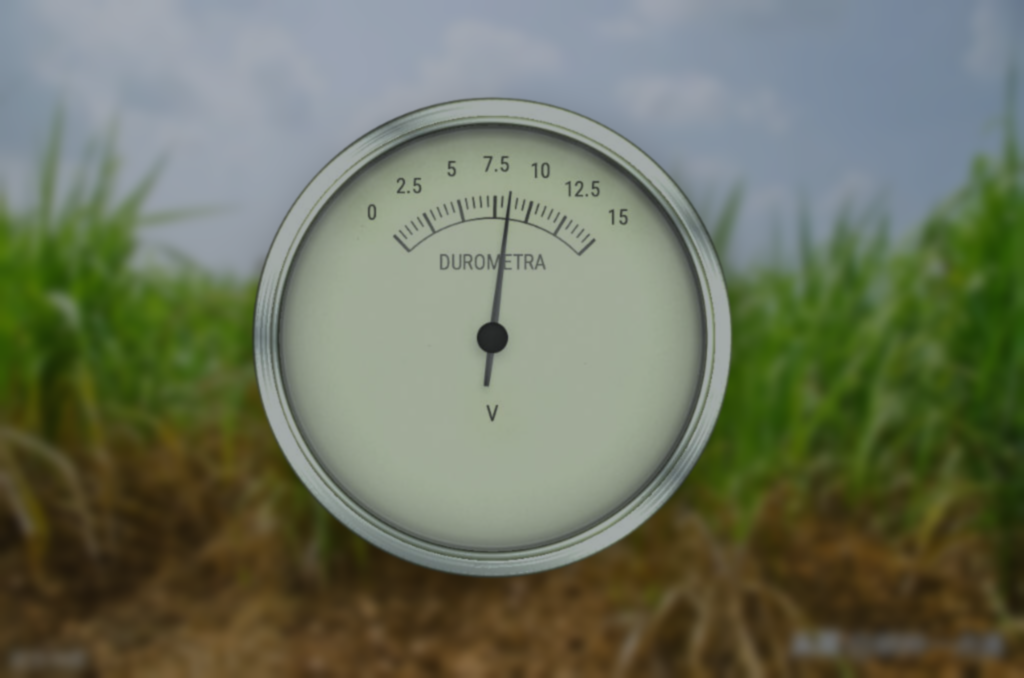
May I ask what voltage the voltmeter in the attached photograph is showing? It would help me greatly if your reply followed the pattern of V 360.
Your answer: V 8.5
